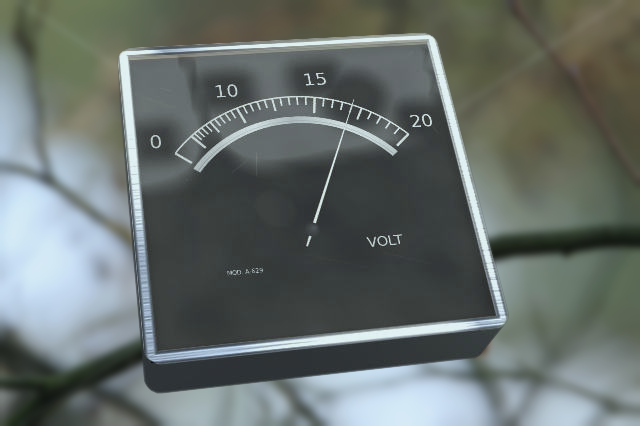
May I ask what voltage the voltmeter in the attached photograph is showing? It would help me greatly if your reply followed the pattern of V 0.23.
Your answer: V 17
